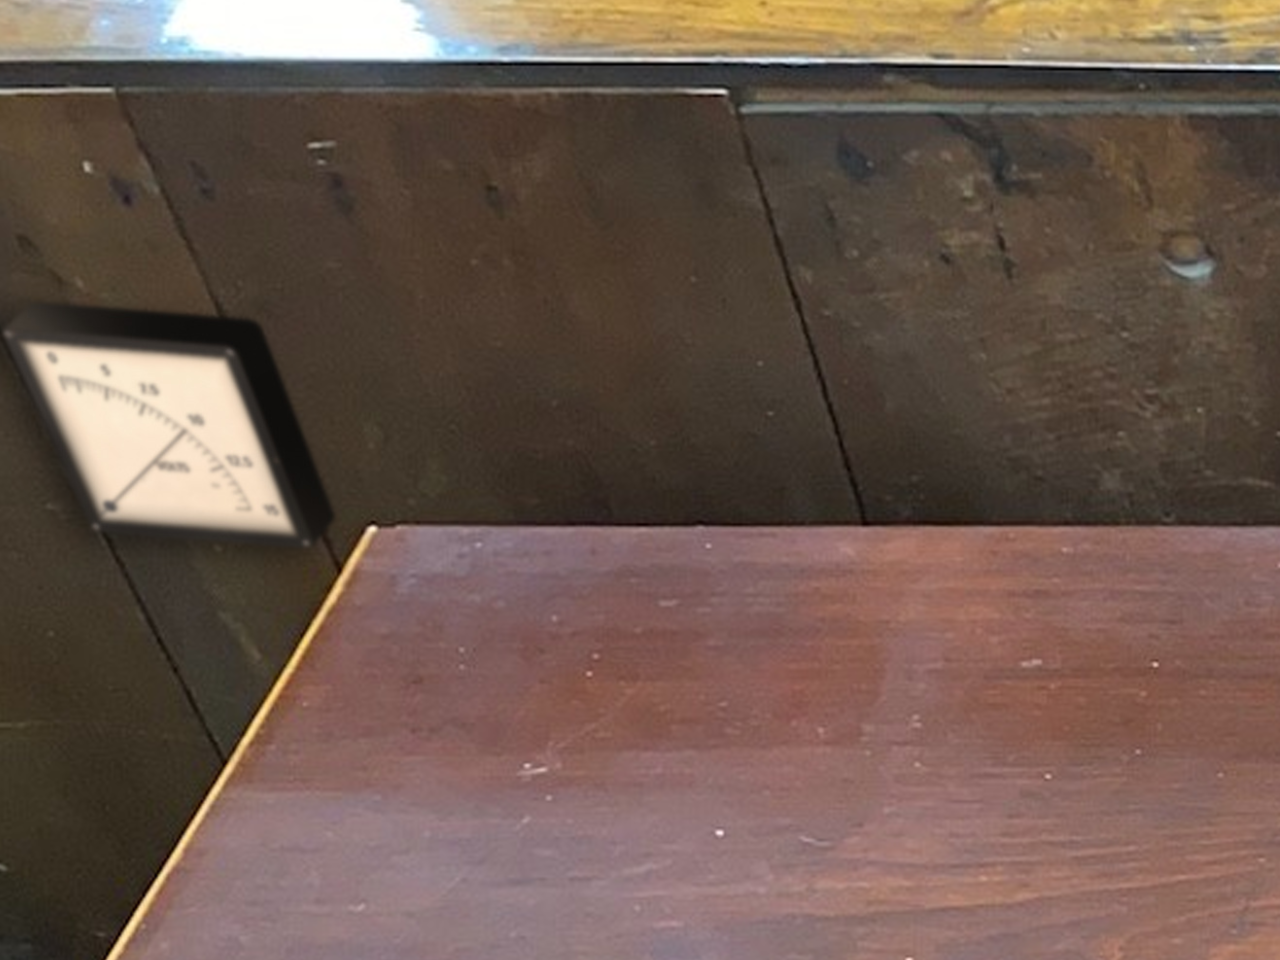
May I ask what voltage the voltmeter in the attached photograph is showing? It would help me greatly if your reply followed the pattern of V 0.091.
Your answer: V 10
